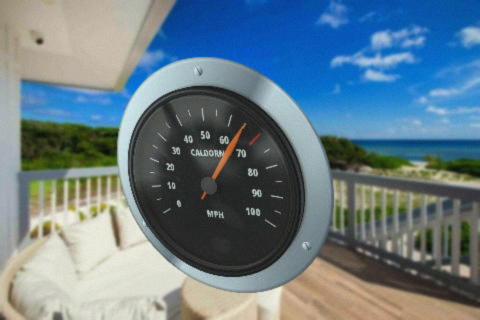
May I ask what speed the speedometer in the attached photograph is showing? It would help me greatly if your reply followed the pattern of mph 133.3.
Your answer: mph 65
